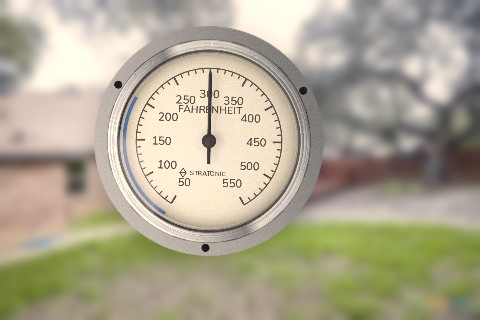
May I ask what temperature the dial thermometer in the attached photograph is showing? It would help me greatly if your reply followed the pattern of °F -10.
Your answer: °F 300
